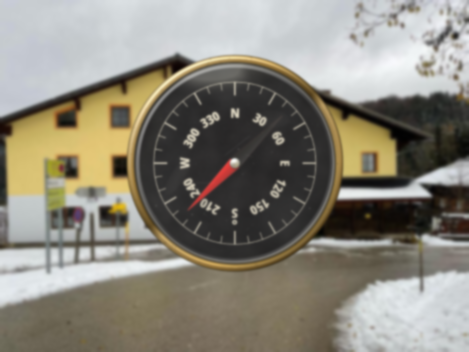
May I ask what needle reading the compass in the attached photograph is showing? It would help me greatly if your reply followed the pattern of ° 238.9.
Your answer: ° 225
